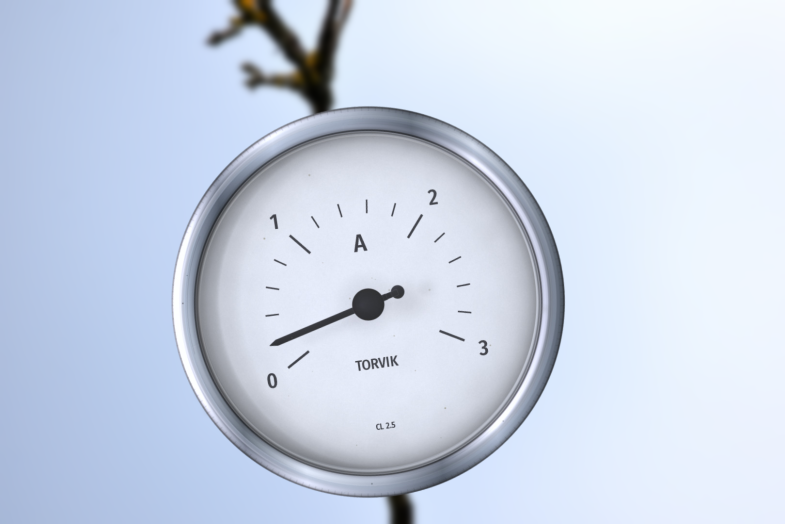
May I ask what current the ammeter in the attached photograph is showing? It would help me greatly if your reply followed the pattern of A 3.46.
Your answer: A 0.2
